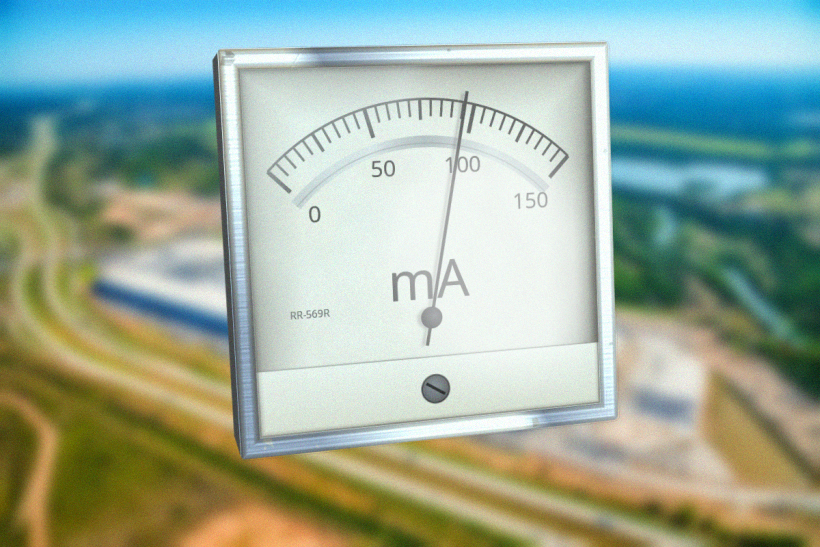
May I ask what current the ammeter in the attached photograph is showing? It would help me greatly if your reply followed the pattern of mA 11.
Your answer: mA 95
